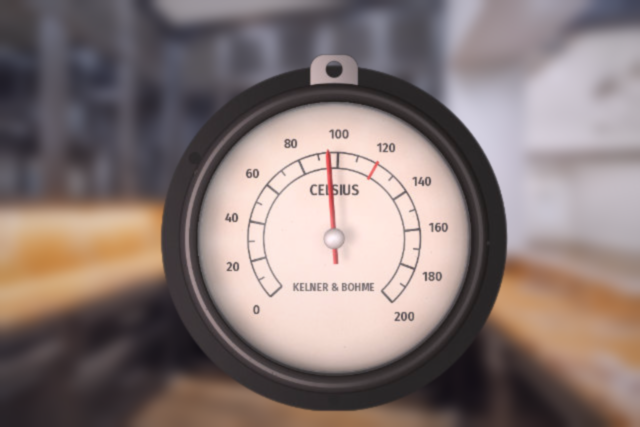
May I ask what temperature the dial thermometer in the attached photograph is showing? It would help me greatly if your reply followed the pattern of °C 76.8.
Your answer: °C 95
